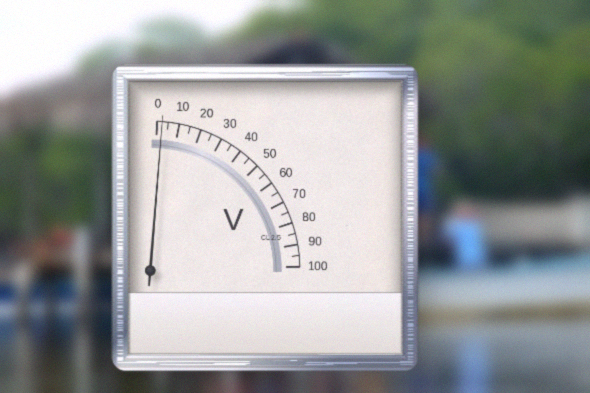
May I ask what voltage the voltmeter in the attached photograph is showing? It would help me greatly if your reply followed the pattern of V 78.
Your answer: V 2.5
